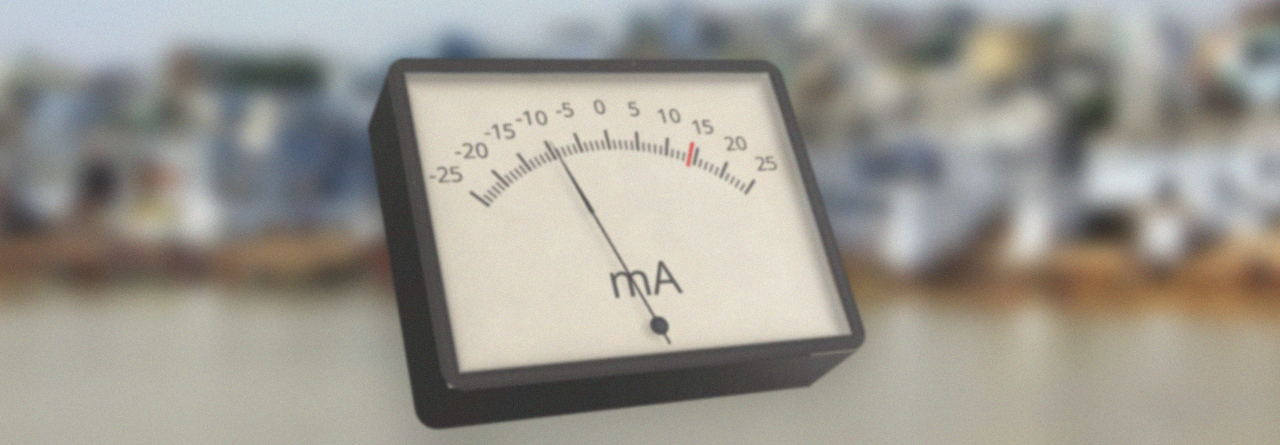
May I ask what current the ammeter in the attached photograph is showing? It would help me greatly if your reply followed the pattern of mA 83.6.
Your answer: mA -10
